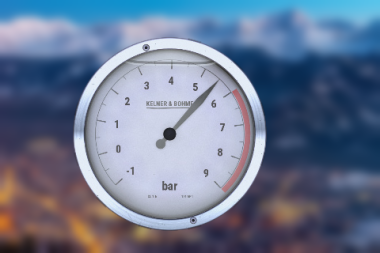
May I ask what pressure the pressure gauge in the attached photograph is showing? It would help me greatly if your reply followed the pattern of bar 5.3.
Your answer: bar 5.5
